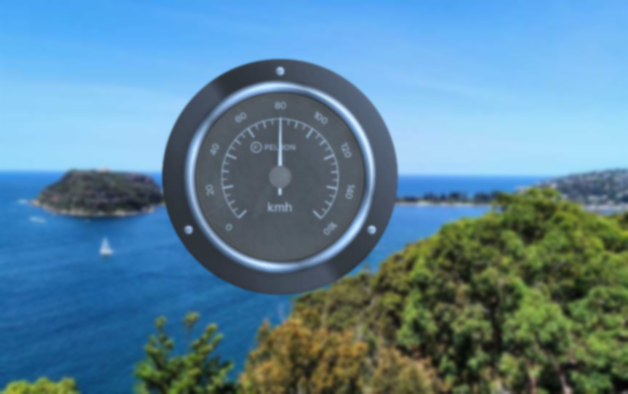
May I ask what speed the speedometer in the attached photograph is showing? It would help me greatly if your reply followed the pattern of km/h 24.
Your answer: km/h 80
